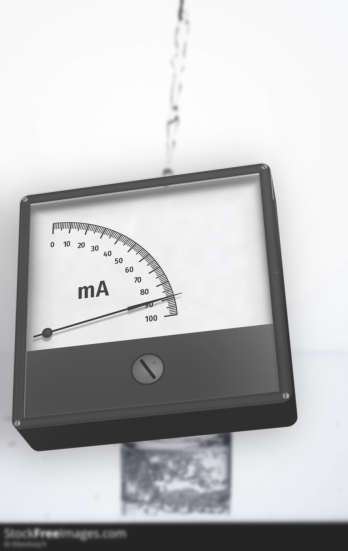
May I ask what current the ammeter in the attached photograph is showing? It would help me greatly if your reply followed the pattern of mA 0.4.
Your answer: mA 90
